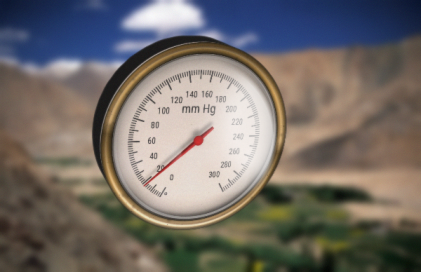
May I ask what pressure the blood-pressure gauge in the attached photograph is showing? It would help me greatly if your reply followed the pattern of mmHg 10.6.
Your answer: mmHg 20
